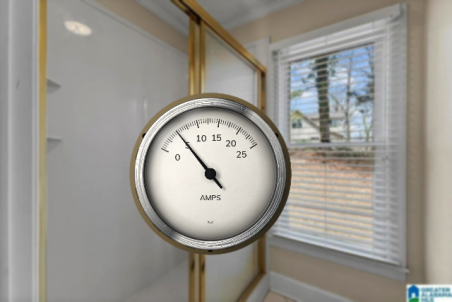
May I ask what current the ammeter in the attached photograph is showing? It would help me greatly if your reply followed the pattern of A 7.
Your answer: A 5
